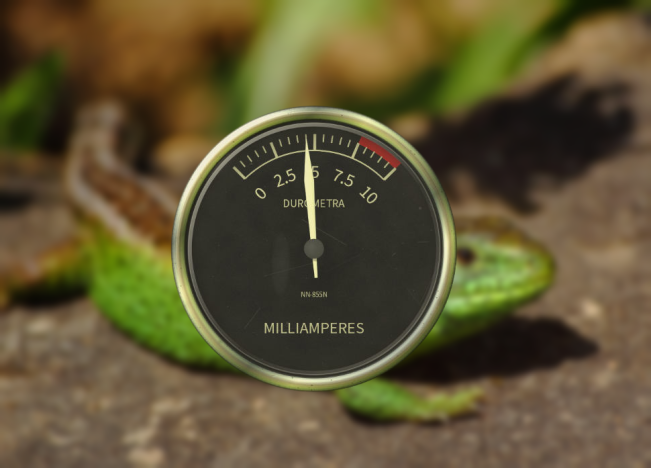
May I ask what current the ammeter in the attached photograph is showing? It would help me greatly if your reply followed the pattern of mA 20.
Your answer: mA 4.5
